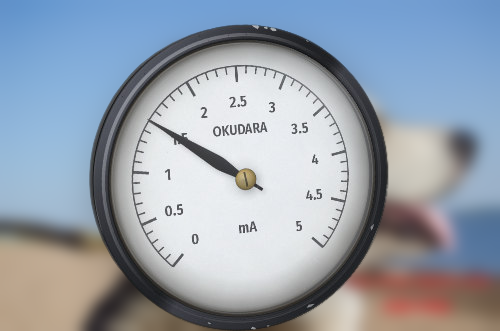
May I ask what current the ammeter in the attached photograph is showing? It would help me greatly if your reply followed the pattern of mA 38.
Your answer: mA 1.5
